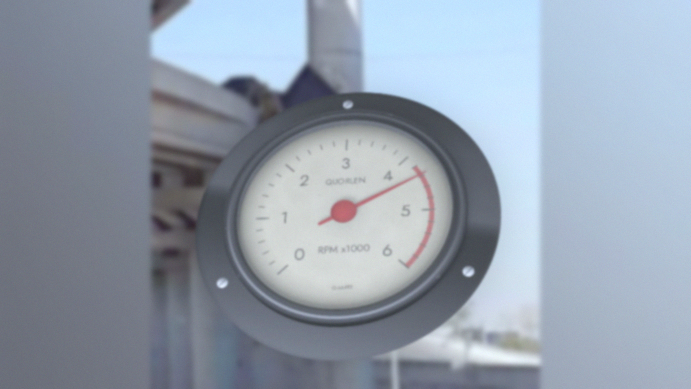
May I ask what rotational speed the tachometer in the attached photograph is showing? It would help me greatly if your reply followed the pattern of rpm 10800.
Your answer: rpm 4400
